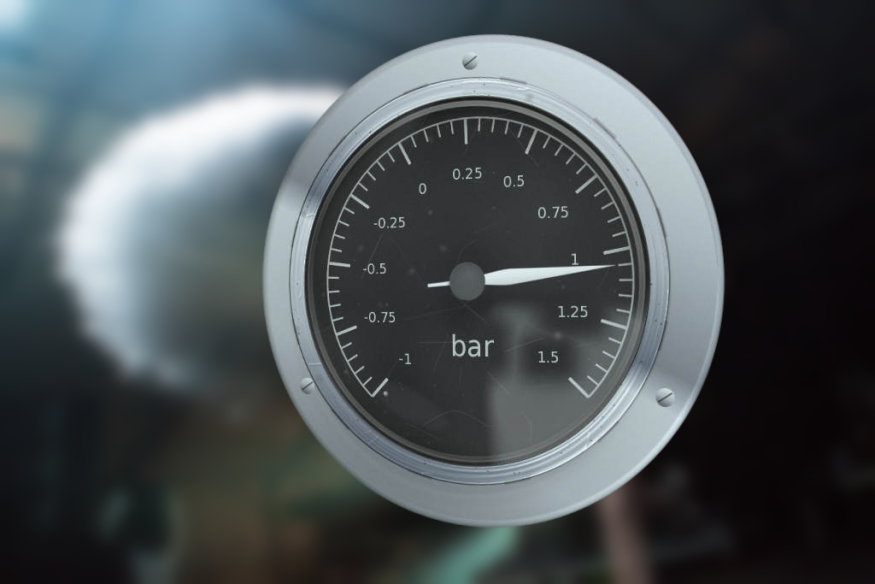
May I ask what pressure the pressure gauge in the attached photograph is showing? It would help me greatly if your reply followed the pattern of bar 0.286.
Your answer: bar 1.05
